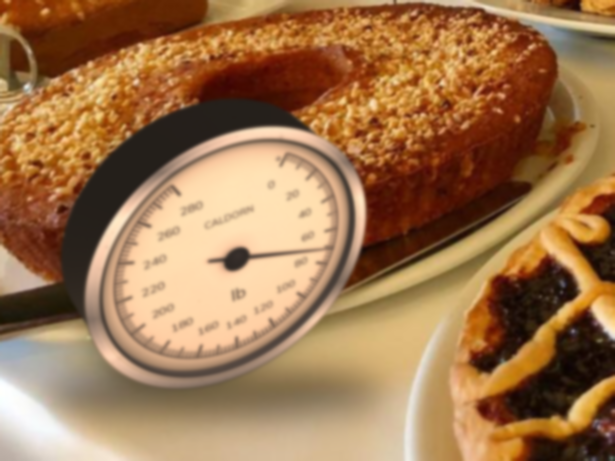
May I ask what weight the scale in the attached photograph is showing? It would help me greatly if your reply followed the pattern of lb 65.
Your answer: lb 70
